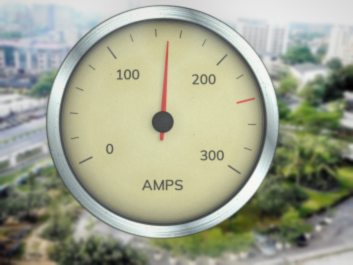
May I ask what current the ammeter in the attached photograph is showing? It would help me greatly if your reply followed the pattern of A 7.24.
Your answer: A 150
